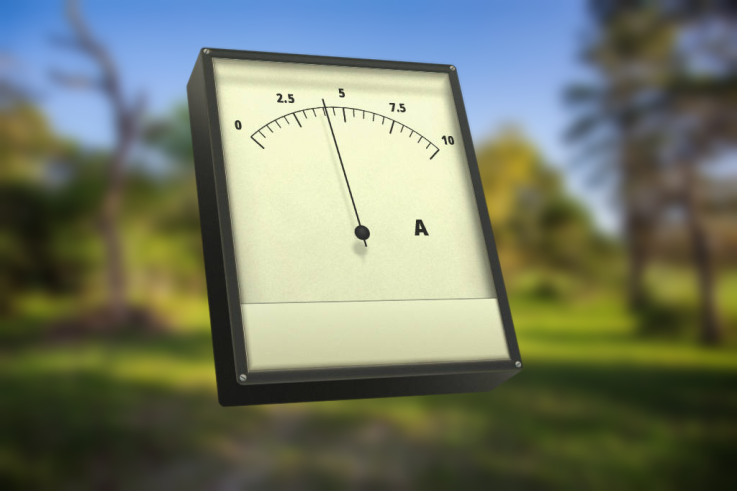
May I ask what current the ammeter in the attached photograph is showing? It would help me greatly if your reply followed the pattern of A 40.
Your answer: A 4
